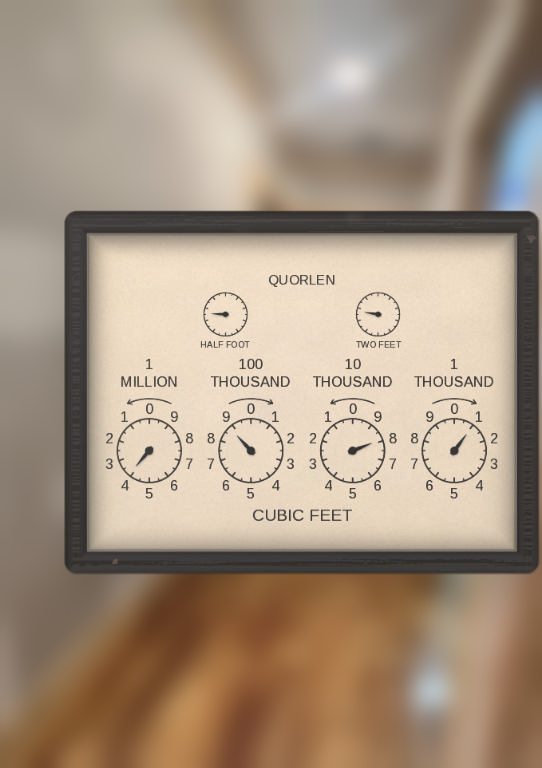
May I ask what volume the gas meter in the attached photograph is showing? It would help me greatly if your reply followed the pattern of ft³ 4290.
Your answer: ft³ 388100
